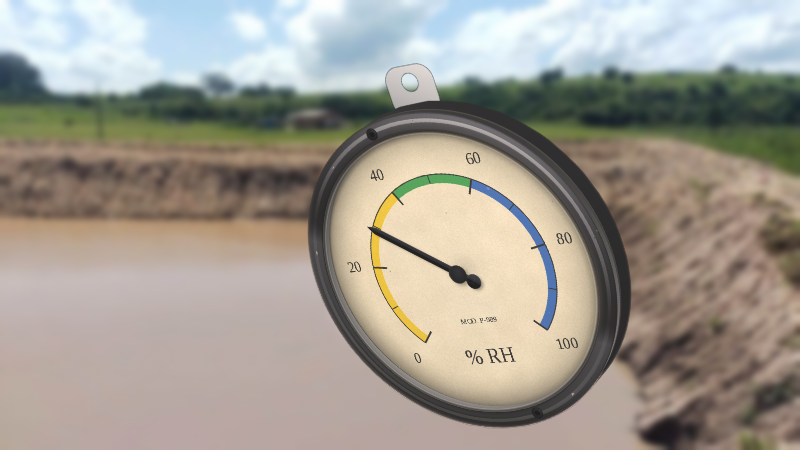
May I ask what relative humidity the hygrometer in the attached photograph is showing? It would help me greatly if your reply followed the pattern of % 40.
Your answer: % 30
